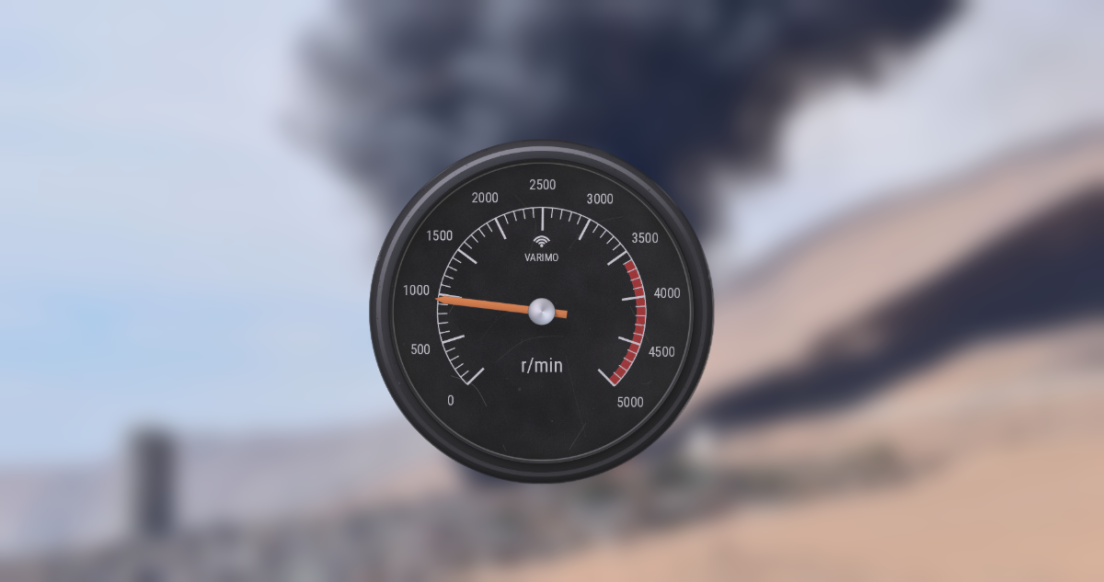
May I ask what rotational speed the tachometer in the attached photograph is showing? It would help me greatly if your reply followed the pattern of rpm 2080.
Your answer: rpm 950
